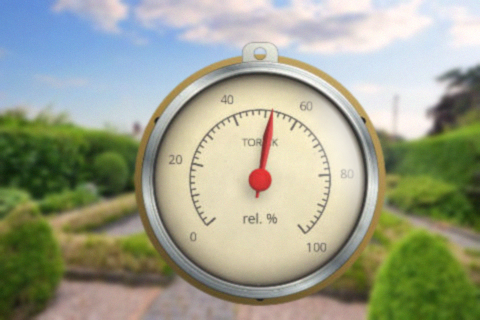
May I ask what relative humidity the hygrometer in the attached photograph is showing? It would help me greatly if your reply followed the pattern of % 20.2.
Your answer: % 52
